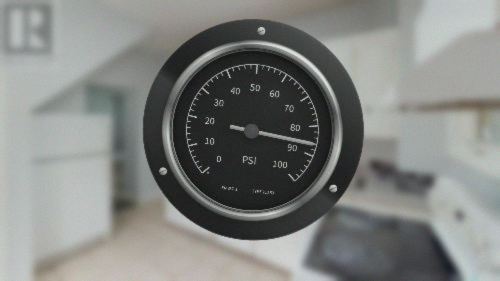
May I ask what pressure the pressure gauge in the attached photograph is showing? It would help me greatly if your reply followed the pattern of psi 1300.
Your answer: psi 86
